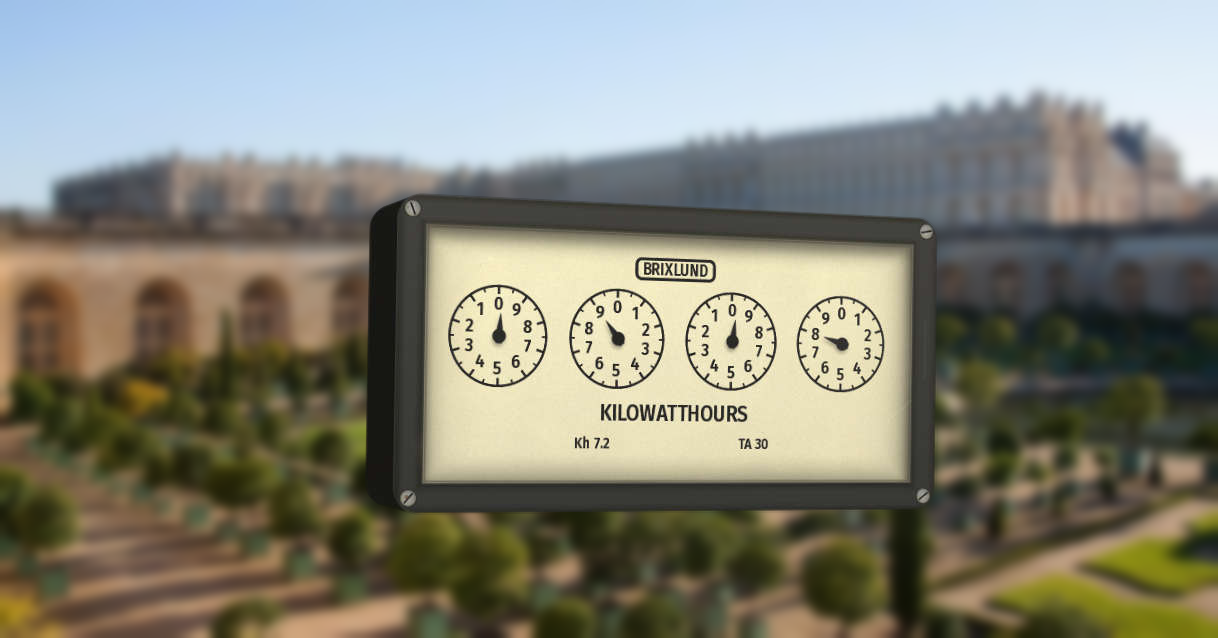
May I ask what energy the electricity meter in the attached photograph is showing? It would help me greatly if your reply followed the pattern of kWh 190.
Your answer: kWh 9898
